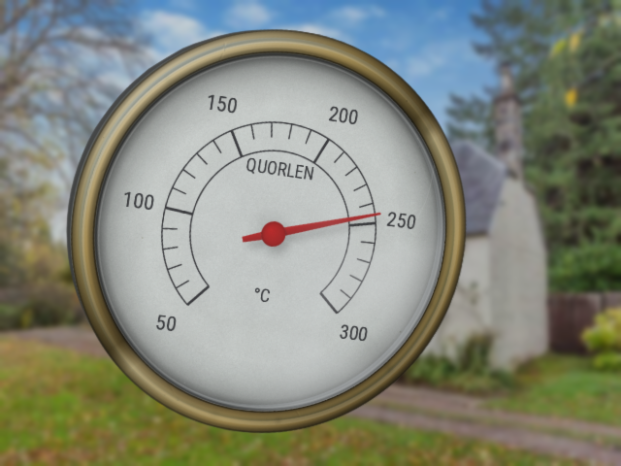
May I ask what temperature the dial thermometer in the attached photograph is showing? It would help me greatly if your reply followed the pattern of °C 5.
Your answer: °C 245
